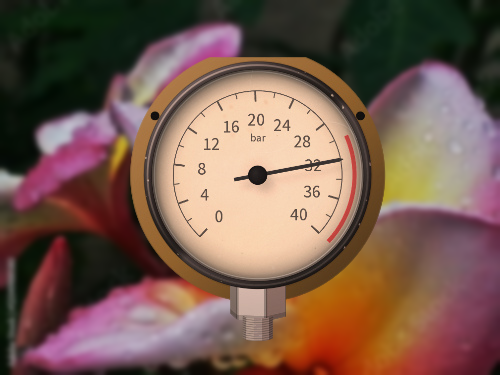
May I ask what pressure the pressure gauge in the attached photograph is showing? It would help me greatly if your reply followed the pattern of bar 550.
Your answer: bar 32
